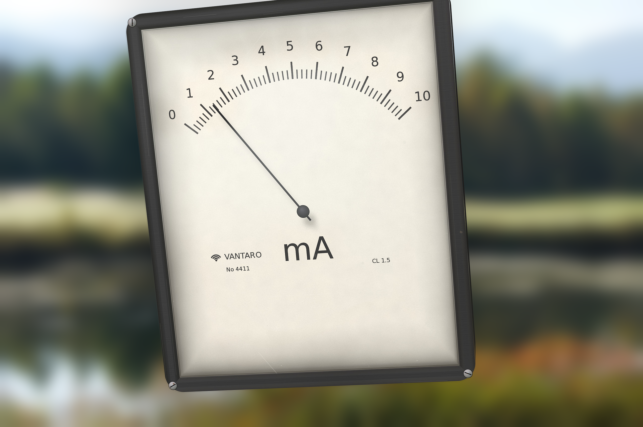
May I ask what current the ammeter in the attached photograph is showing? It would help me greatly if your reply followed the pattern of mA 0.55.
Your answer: mA 1.4
